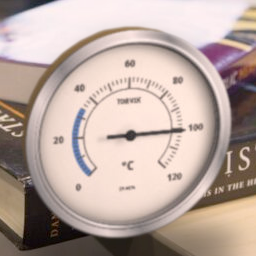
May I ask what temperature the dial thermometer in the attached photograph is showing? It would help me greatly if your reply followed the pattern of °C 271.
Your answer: °C 100
